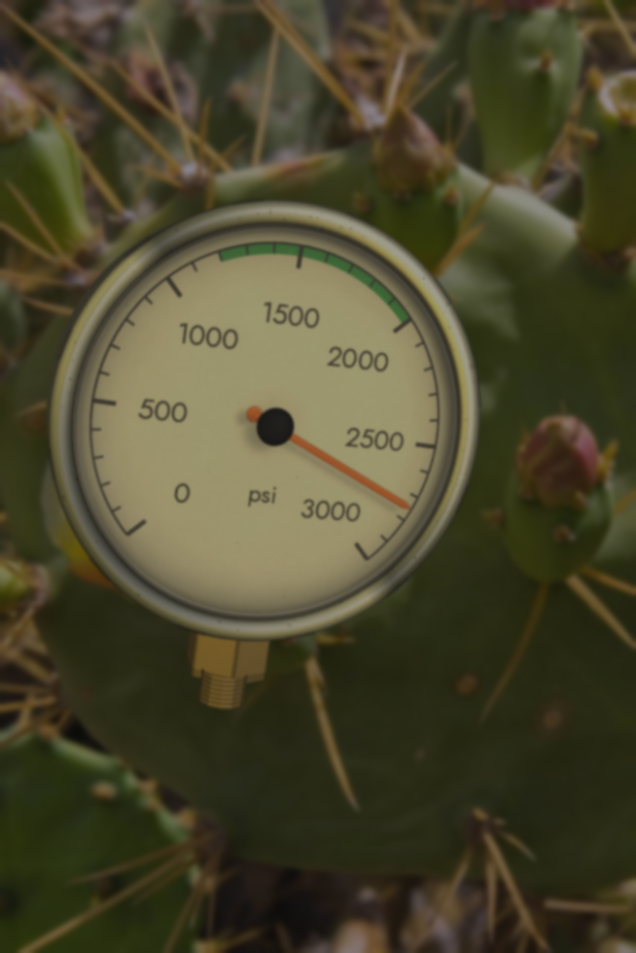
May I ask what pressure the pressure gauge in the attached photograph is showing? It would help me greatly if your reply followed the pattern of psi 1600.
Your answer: psi 2750
